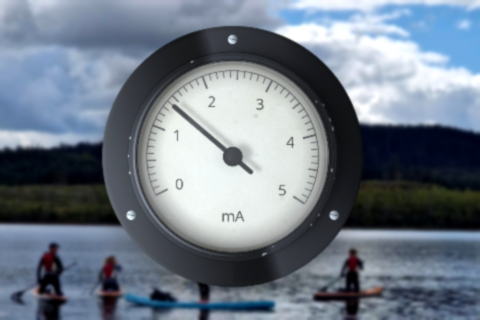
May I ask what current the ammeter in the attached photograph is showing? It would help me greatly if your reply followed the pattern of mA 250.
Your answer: mA 1.4
